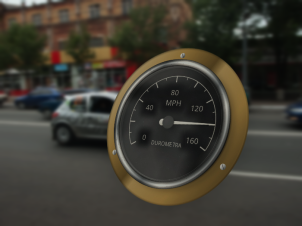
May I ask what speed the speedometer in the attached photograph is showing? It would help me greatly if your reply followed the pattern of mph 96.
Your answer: mph 140
